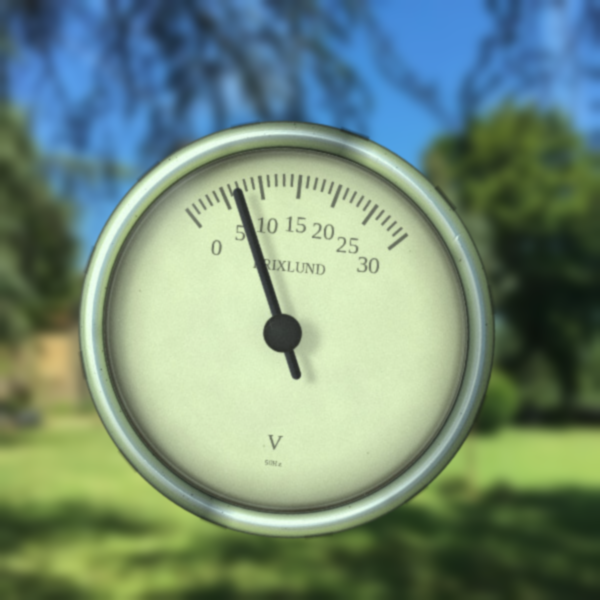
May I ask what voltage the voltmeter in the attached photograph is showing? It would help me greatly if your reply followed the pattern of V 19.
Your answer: V 7
